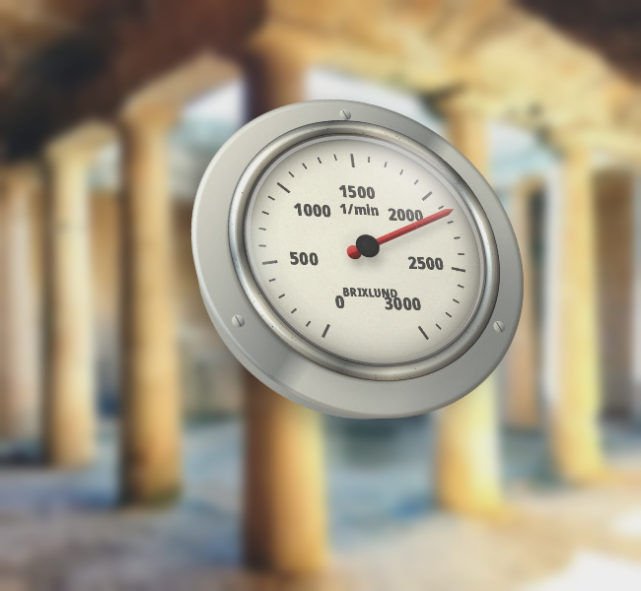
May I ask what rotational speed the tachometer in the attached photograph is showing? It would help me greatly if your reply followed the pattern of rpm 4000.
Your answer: rpm 2150
